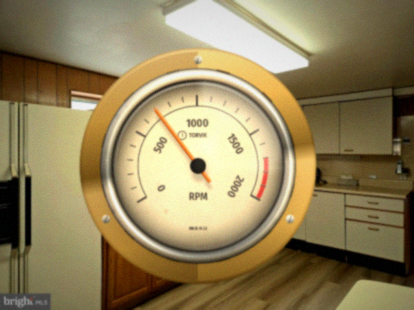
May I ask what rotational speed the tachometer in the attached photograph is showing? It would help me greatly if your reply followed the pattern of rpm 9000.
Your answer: rpm 700
